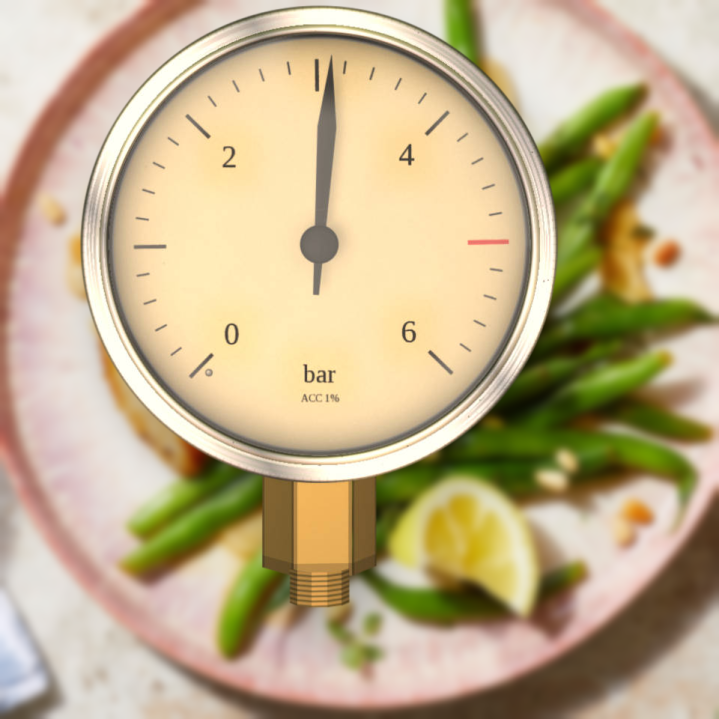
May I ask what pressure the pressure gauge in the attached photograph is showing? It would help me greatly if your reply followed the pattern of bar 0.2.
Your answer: bar 3.1
